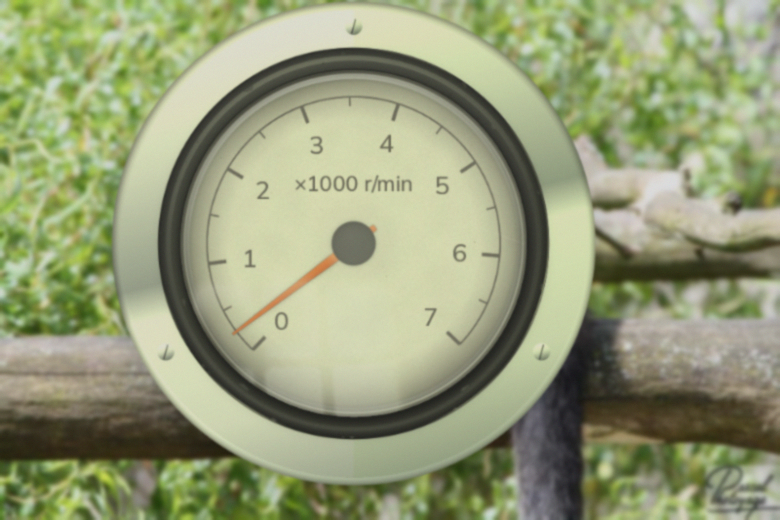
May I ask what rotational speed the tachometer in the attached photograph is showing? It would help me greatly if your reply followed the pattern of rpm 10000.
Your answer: rpm 250
